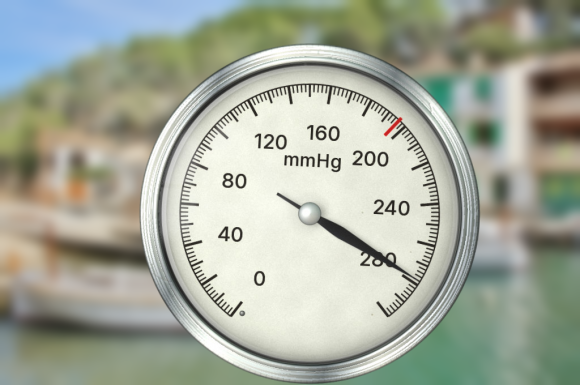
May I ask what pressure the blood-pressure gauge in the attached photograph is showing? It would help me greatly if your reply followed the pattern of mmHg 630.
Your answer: mmHg 278
